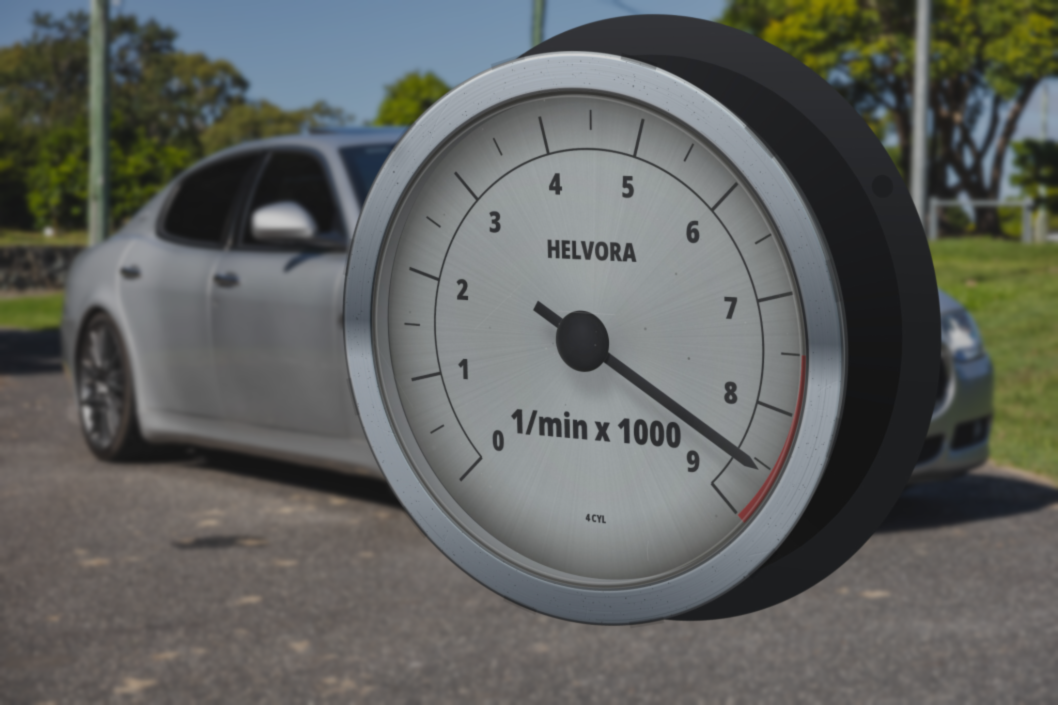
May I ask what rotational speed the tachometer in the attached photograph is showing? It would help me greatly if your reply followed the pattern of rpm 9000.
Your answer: rpm 8500
